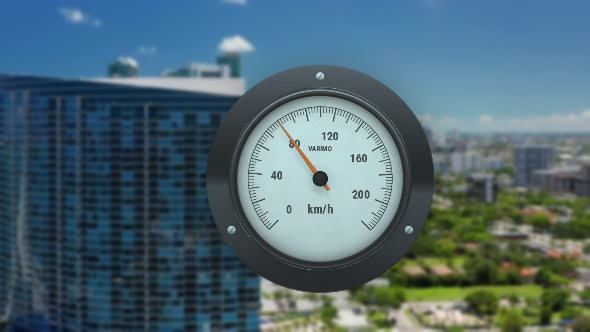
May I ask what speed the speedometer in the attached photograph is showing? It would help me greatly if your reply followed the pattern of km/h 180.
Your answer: km/h 80
